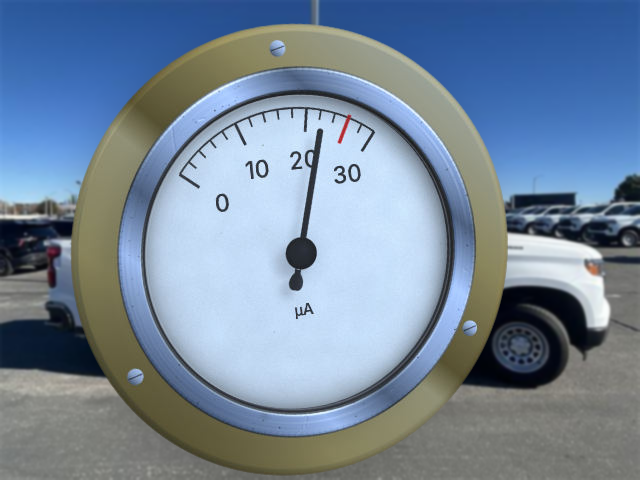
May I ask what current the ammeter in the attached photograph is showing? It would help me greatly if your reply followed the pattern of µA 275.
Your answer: µA 22
